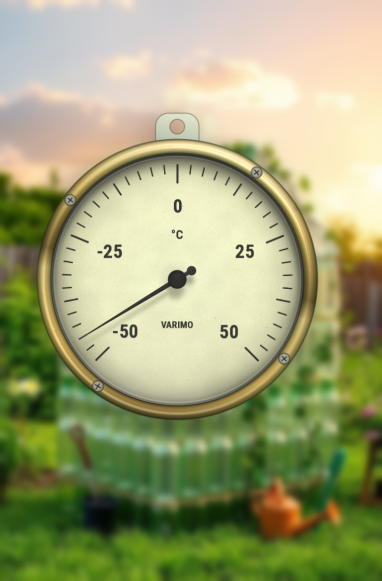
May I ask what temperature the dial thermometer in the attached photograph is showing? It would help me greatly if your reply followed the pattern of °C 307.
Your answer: °C -45
